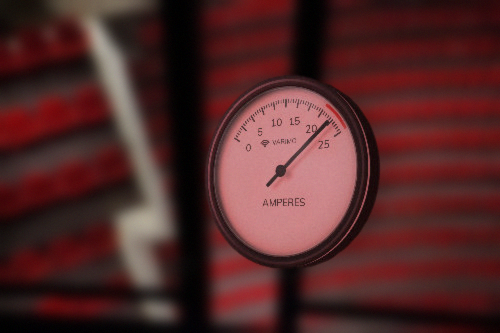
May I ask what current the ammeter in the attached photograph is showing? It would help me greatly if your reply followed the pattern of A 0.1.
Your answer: A 22.5
